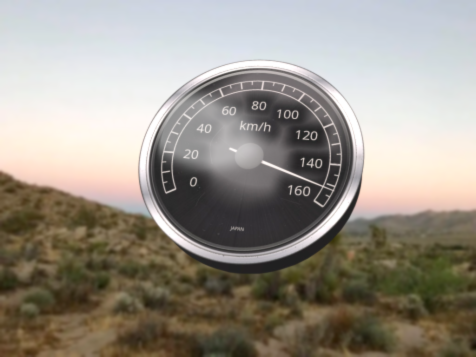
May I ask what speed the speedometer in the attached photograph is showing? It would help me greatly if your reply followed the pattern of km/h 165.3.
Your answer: km/h 152.5
